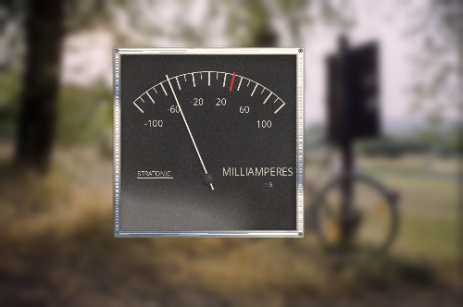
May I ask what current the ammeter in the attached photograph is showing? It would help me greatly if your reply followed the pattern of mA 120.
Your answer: mA -50
